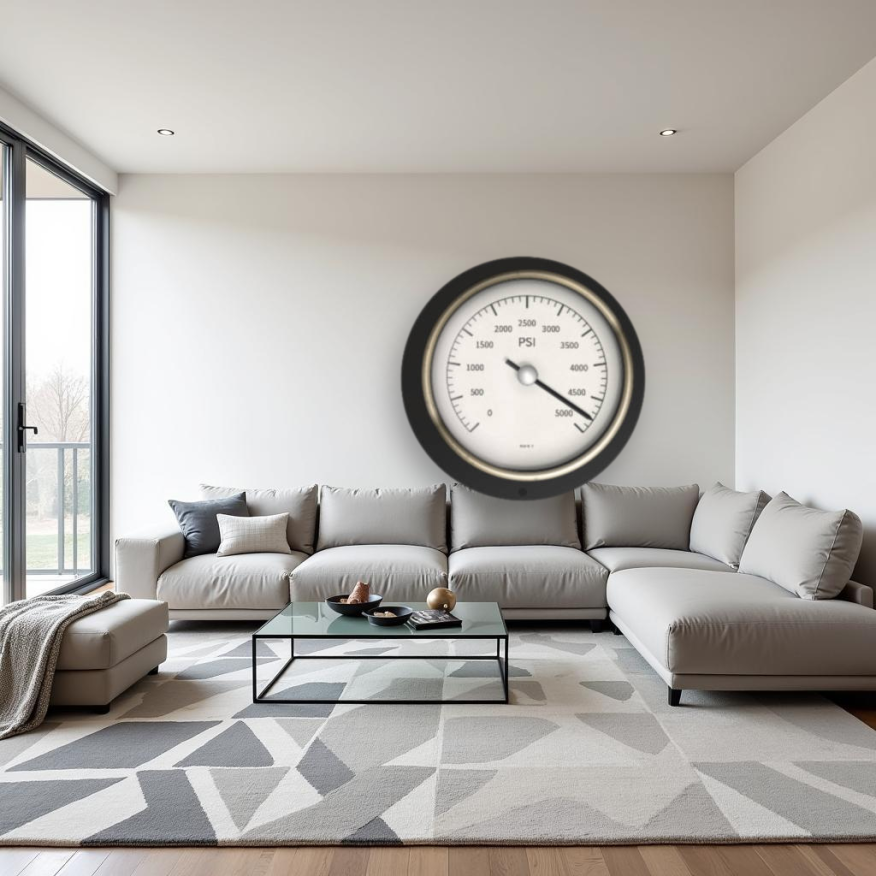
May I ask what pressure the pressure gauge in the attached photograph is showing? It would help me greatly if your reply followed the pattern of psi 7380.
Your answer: psi 4800
